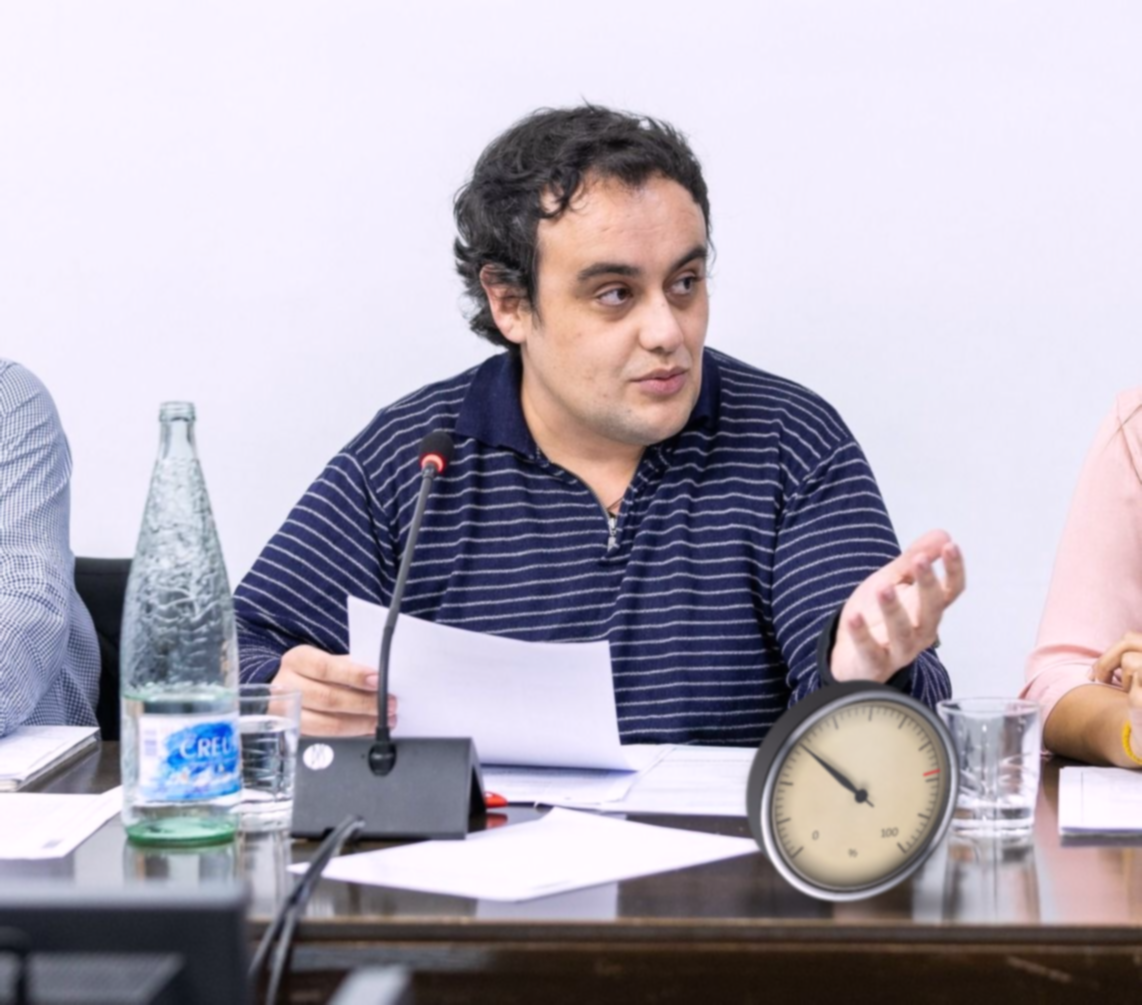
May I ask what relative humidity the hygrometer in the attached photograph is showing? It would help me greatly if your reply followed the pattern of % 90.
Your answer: % 30
